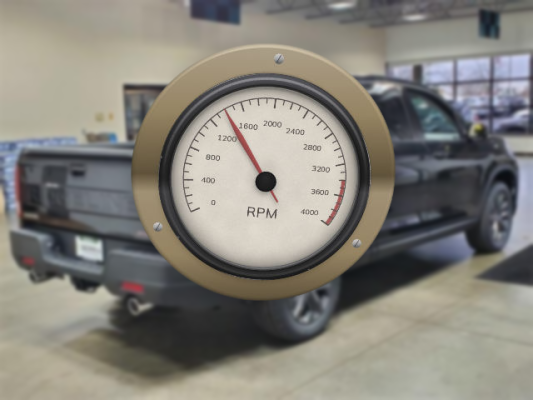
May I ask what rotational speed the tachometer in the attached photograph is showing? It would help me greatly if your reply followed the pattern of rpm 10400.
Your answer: rpm 1400
